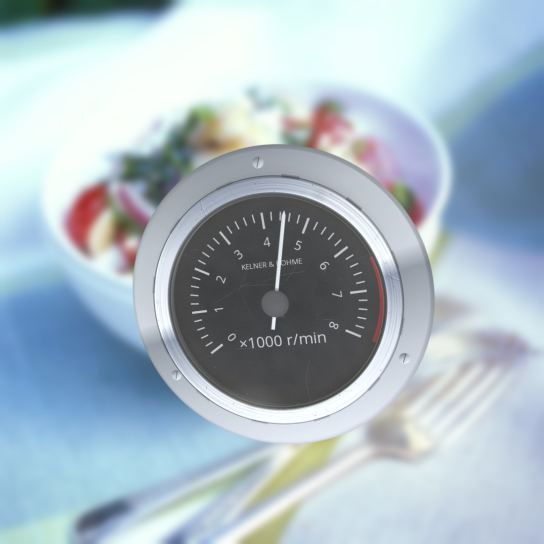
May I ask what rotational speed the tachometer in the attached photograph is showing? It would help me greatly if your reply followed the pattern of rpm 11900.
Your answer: rpm 4500
